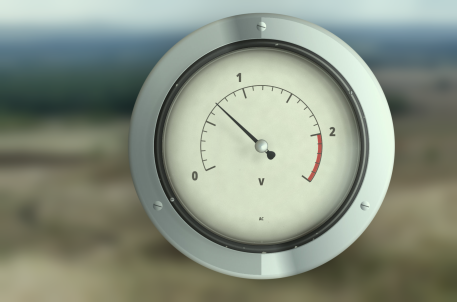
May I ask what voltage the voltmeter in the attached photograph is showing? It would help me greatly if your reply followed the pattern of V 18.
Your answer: V 0.7
